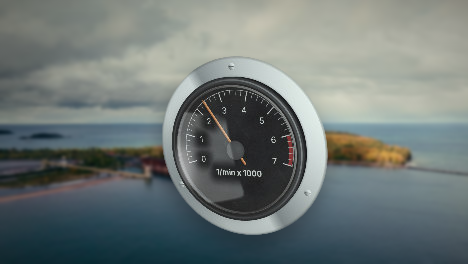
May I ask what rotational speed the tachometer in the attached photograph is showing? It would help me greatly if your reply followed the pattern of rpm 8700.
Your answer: rpm 2400
